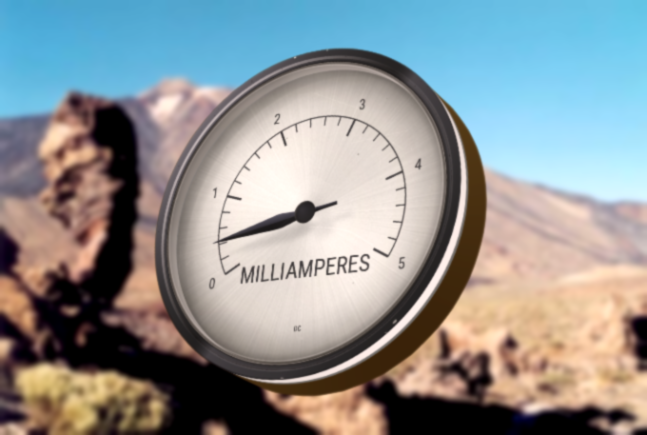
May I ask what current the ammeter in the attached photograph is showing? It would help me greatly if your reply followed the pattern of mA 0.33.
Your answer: mA 0.4
